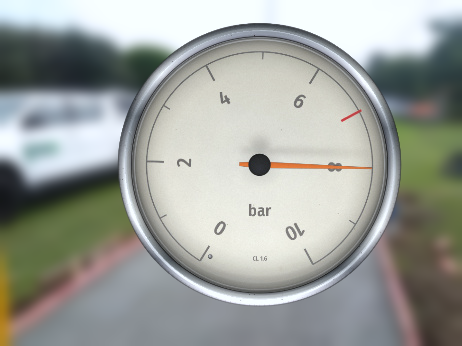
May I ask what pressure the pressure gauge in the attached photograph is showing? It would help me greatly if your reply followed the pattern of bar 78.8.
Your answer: bar 8
